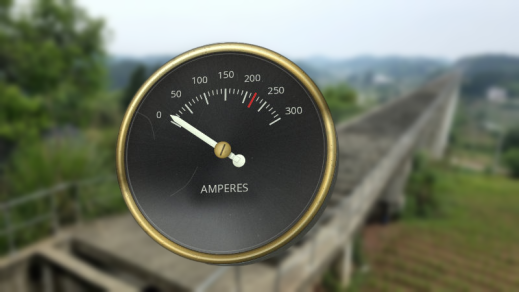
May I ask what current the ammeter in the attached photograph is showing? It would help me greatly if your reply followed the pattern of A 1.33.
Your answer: A 10
